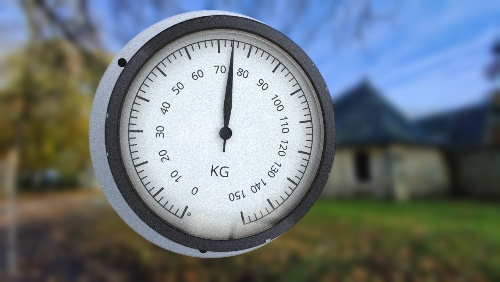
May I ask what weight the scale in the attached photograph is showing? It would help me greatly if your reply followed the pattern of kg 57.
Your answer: kg 74
